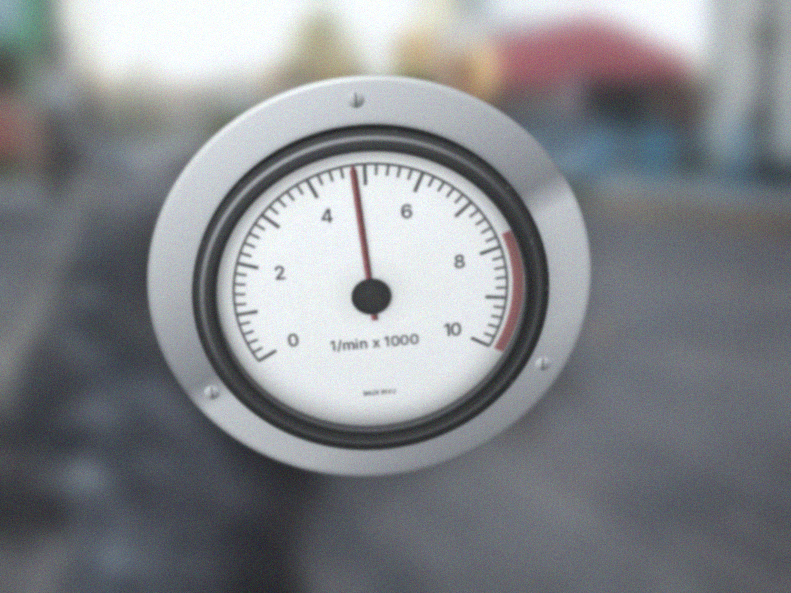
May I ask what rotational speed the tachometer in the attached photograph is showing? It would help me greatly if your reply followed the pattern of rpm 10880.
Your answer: rpm 4800
